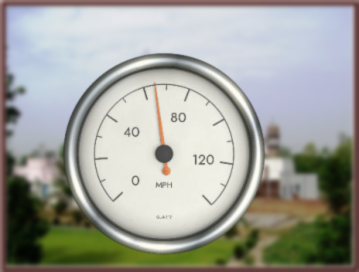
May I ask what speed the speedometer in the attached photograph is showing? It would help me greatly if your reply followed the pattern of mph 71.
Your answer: mph 65
